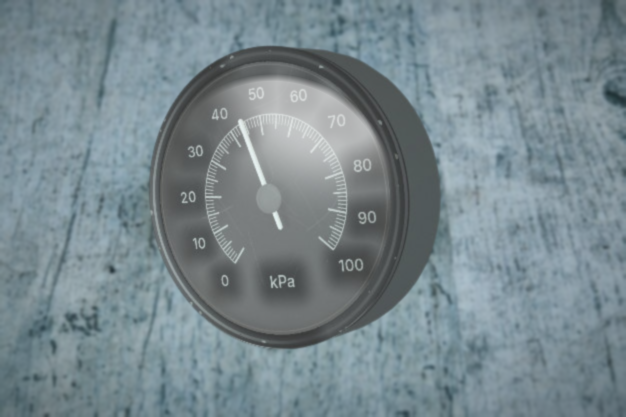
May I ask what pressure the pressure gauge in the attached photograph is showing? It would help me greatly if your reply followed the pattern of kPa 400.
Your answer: kPa 45
